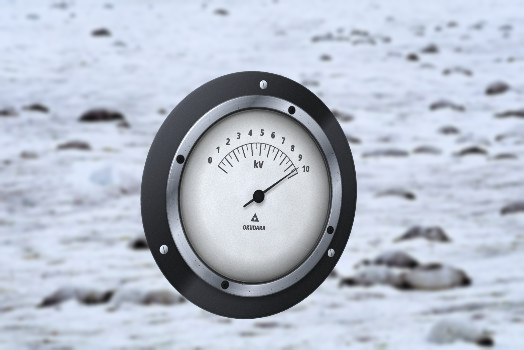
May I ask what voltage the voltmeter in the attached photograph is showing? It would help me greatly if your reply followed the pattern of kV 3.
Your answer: kV 9.5
